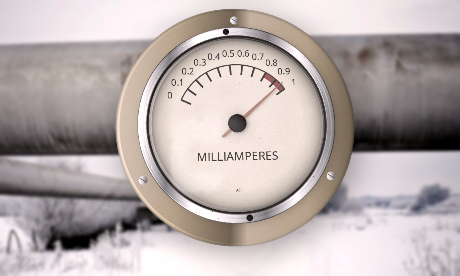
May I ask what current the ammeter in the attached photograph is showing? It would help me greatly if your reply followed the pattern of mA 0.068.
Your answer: mA 0.95
